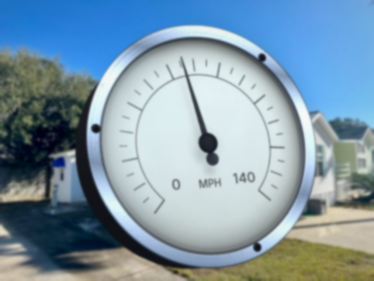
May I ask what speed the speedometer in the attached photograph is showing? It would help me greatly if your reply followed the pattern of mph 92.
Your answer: mph 65
